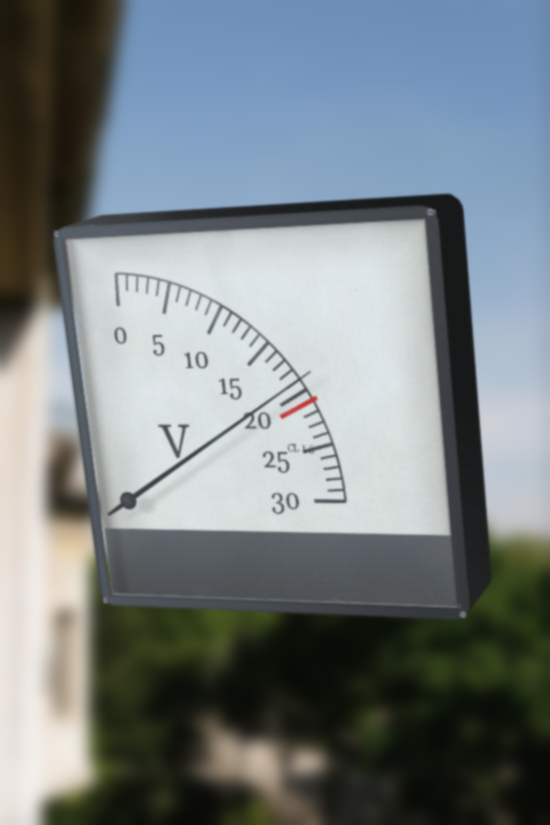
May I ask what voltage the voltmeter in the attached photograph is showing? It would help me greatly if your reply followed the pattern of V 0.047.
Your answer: V 19
